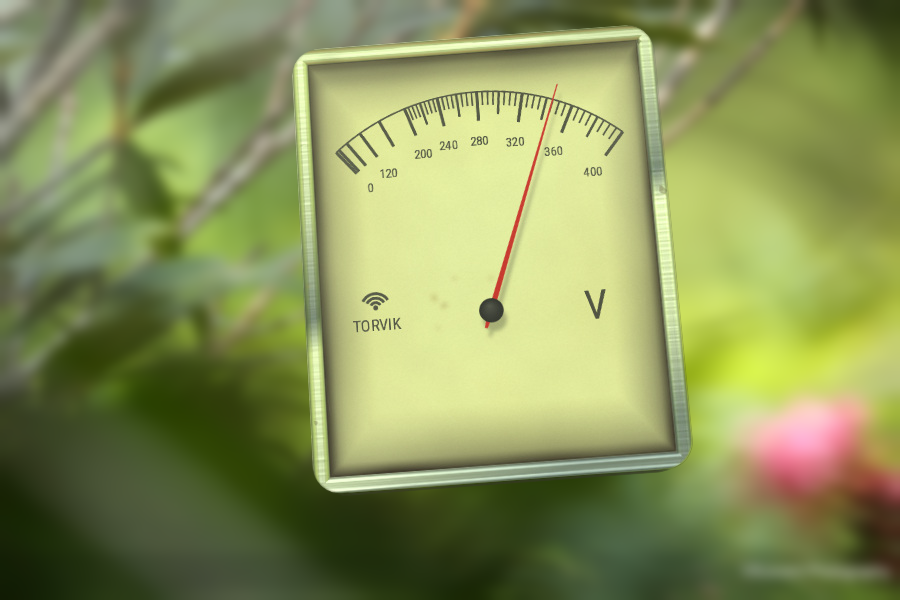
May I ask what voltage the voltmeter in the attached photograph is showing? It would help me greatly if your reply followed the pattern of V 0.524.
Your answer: V 345
